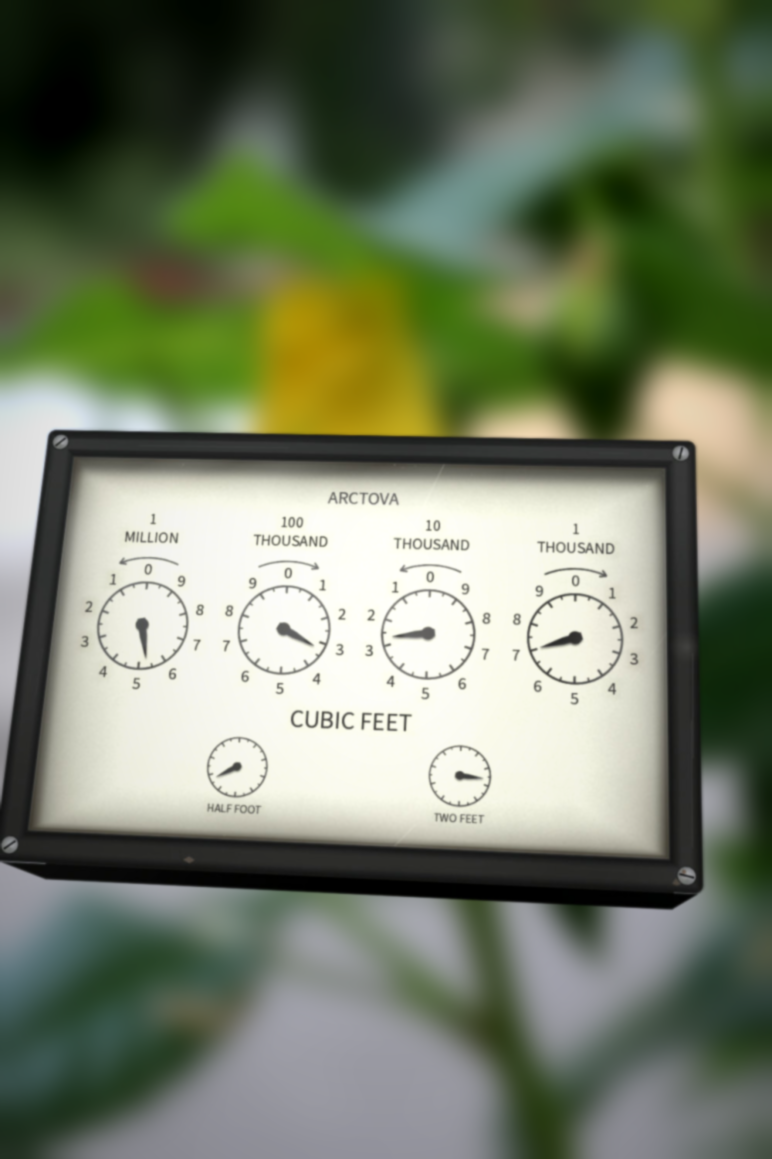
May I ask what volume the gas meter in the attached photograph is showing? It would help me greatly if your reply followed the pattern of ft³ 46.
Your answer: ft³ 532700
